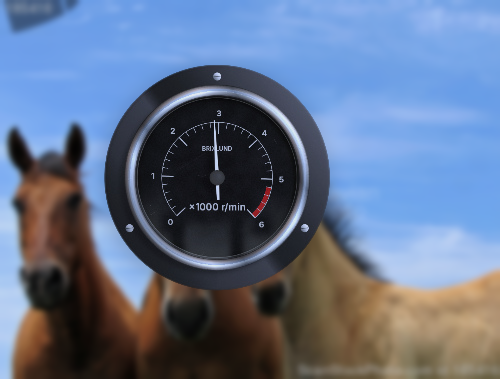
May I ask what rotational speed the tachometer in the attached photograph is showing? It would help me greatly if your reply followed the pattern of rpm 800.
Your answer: rpm 2900
